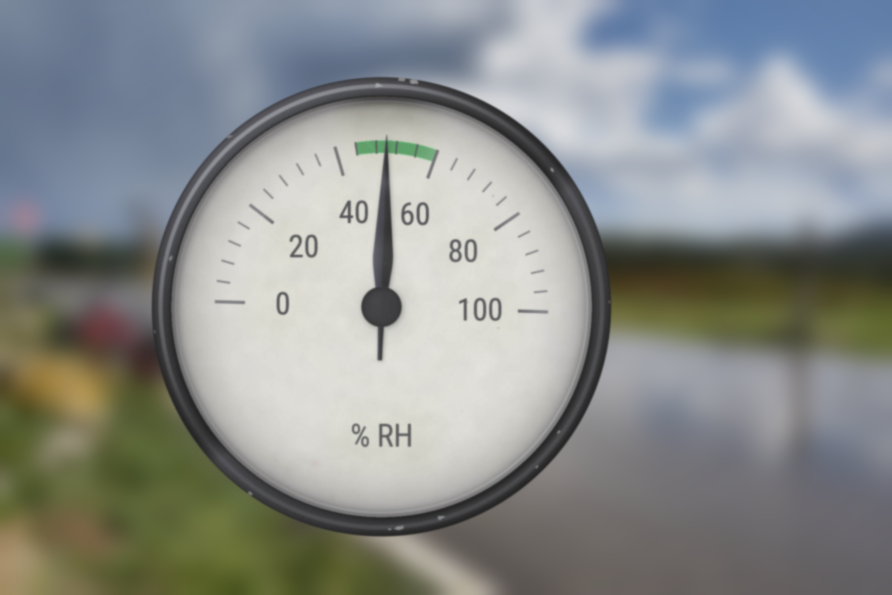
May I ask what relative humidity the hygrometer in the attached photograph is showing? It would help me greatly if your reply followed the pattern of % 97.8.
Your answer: % 50
